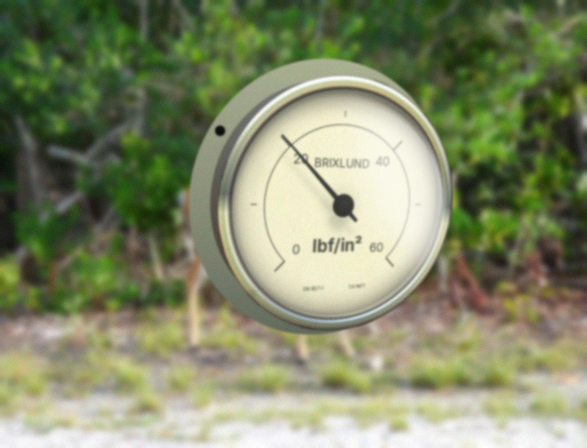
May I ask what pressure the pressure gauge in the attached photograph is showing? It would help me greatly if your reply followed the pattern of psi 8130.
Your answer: psi 20
